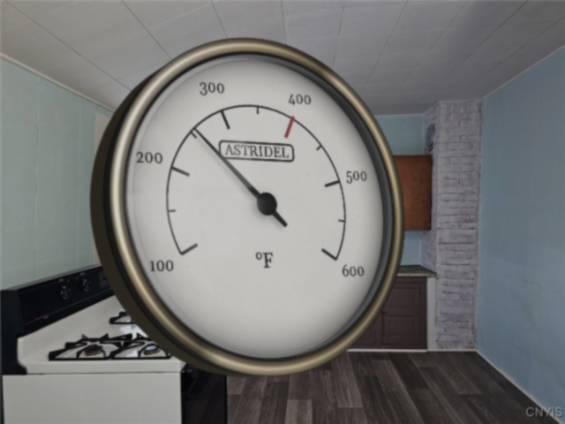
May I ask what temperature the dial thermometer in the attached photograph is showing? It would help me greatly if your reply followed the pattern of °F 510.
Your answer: °F 250
